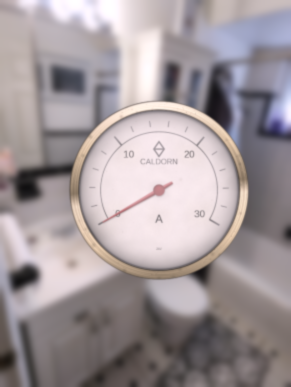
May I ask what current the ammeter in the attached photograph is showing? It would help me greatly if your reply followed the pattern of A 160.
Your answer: A 0
